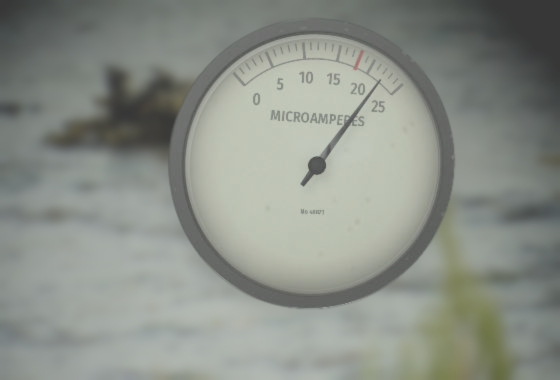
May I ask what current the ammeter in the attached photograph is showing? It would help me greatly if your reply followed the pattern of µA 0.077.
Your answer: µA 22
